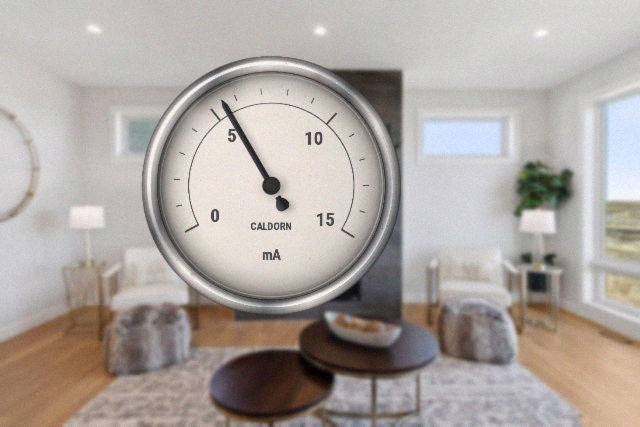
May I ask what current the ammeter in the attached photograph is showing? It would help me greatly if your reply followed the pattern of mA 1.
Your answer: mA 5.5
